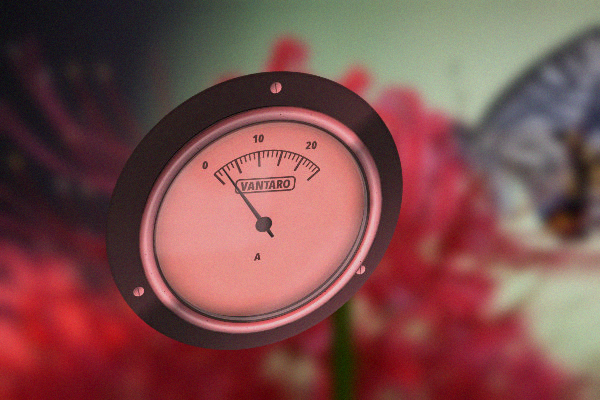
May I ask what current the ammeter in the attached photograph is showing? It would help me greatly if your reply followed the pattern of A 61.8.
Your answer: A 2
